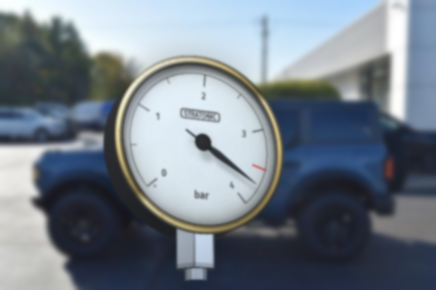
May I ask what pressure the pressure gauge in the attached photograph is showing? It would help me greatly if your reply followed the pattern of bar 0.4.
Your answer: bar 3.75
